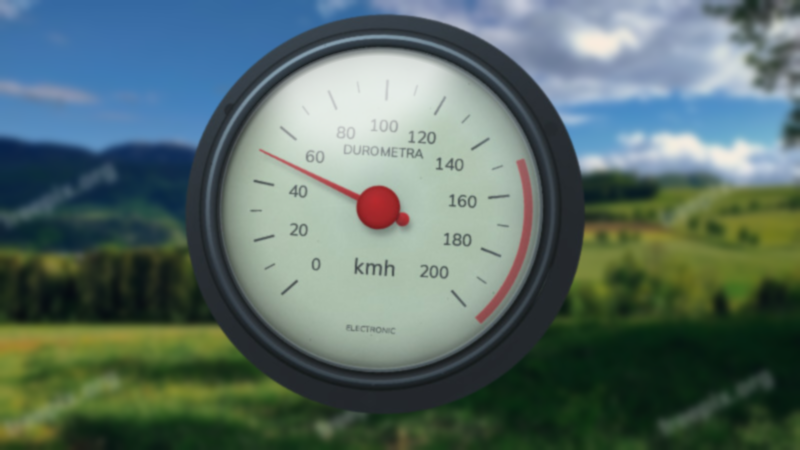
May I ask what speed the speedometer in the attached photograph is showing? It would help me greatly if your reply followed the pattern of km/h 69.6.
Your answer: km/h 50
